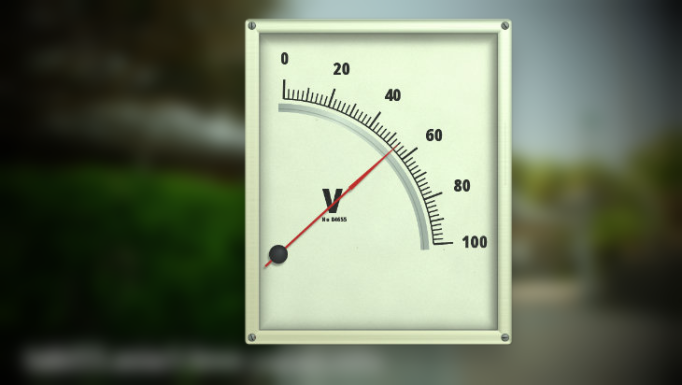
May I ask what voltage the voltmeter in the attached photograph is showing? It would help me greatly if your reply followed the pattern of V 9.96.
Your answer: V 54
